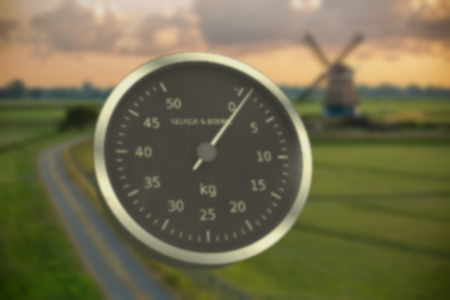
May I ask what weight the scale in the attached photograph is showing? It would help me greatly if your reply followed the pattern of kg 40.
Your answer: kg 1
